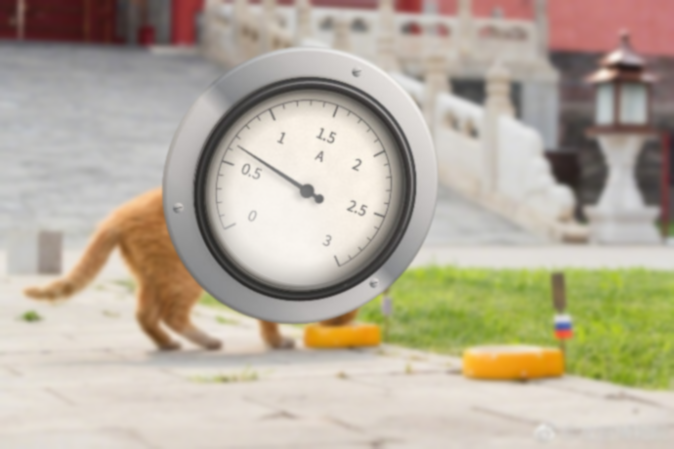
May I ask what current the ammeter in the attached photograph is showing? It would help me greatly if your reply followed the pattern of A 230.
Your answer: A 0.65
